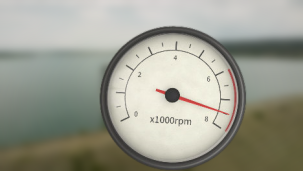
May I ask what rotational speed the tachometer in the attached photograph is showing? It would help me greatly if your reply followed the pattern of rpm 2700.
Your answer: rpm 7500
